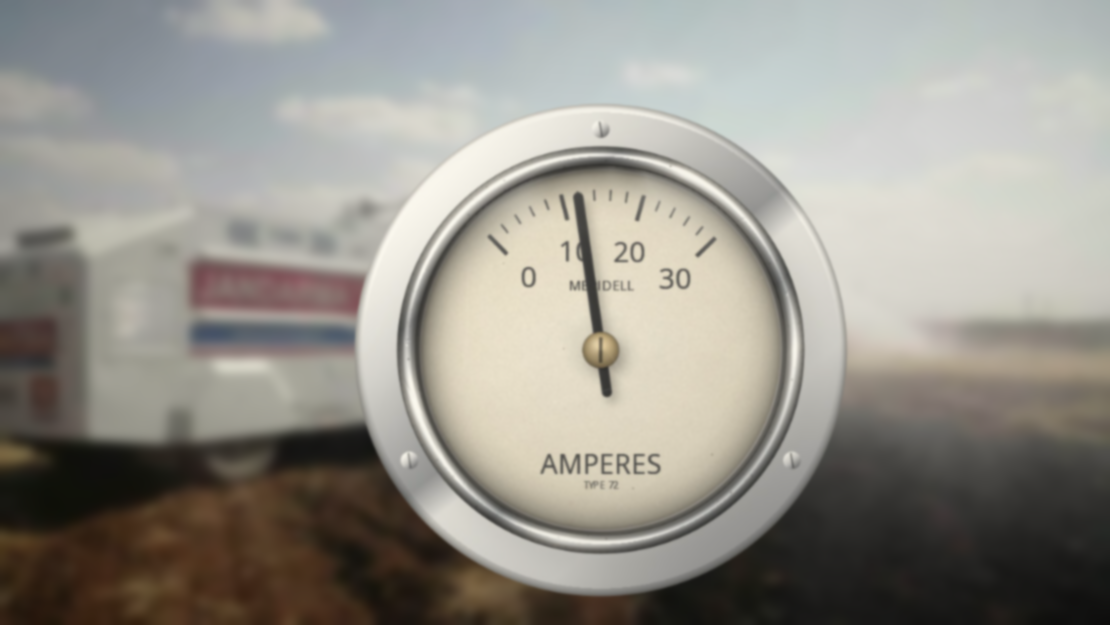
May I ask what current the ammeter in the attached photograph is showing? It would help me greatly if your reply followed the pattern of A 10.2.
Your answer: A 12
